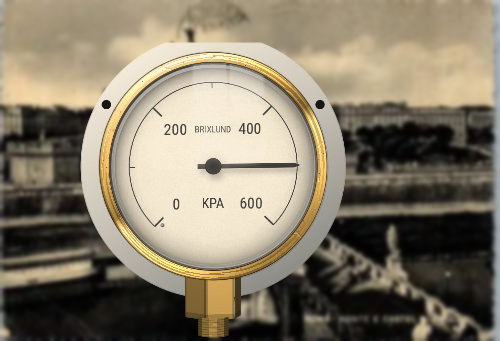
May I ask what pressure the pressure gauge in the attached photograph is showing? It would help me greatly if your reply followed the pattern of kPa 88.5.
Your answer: kPa 500
